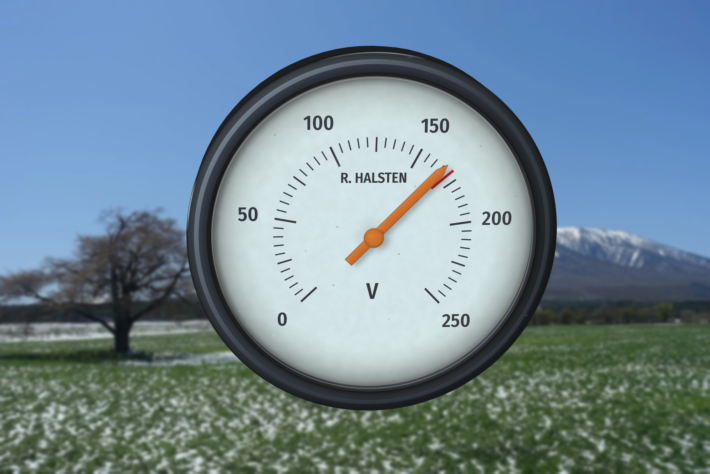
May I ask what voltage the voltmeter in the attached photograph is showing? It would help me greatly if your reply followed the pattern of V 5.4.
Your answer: V 165
